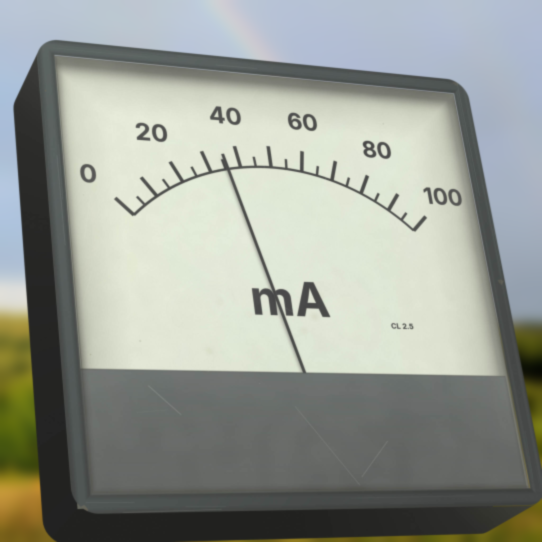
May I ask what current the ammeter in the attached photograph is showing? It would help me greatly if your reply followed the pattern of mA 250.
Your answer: mA 35
